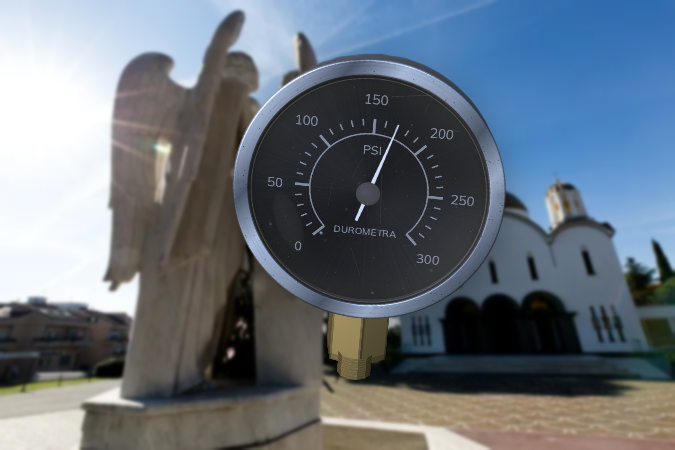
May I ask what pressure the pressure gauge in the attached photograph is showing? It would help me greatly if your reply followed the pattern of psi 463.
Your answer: psi 170
